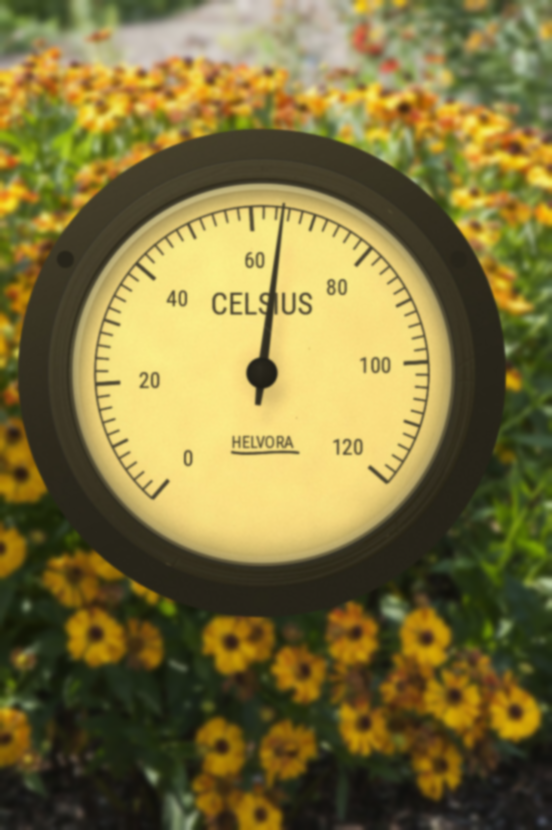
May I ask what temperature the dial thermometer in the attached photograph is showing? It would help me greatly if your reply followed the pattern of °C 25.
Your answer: °C 65
